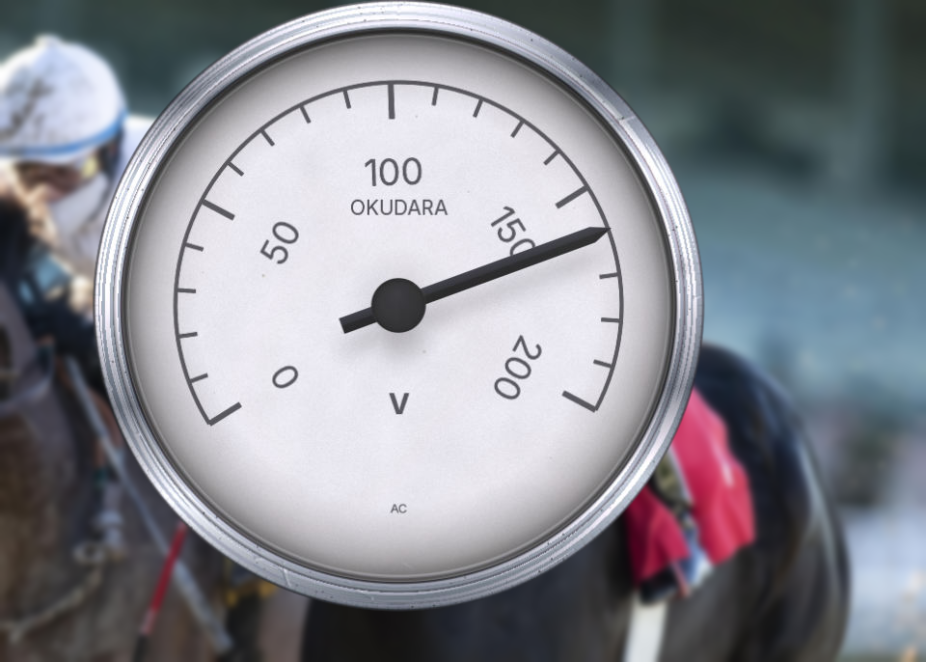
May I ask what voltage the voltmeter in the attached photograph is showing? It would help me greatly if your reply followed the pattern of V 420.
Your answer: V 160
